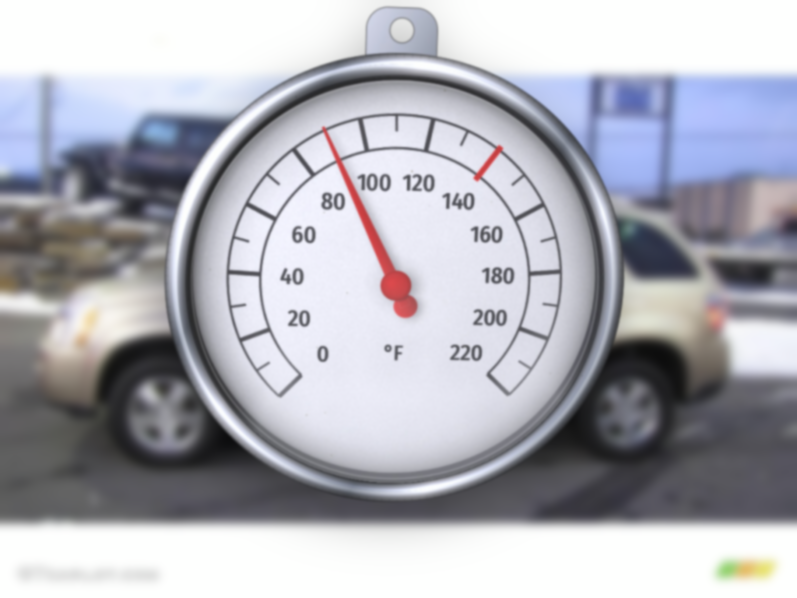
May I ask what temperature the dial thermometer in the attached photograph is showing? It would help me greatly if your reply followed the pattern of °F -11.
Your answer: °F 90
